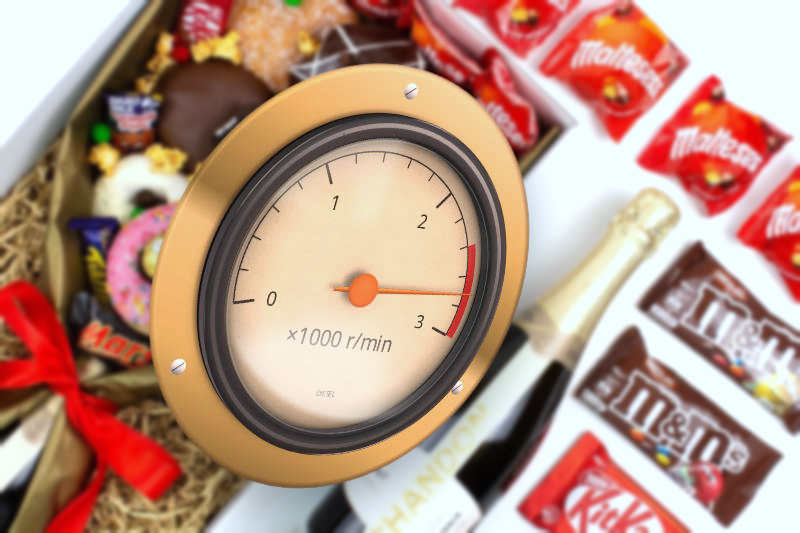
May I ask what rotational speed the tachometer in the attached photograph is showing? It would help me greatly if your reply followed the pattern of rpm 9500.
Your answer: rpm 2700
